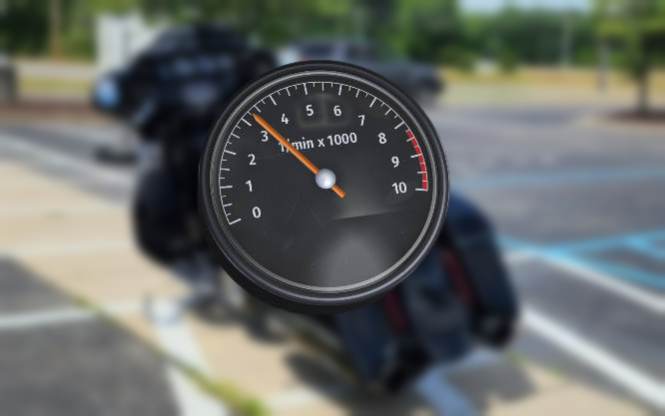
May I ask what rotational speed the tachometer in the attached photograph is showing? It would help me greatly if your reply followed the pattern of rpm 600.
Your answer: rpm 3250
